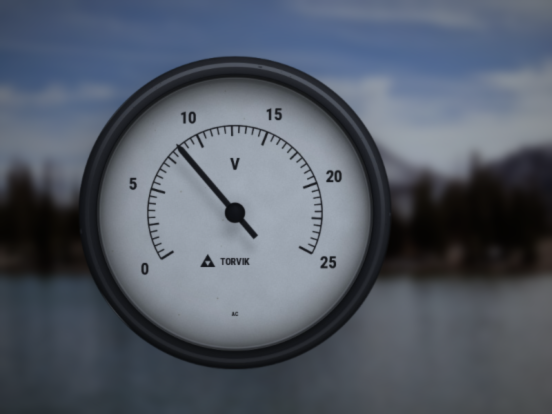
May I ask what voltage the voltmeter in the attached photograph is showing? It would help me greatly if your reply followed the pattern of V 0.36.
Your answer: V 8.5
